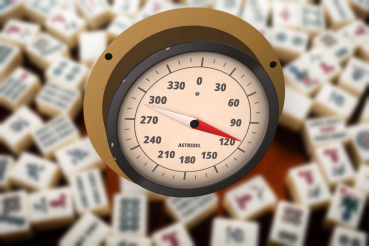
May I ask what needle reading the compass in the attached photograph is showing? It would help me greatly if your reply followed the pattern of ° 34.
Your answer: ° 110
